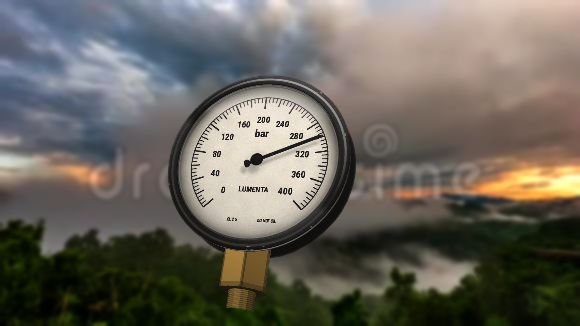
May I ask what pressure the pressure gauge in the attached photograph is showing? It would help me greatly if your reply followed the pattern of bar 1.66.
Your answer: bar 300
